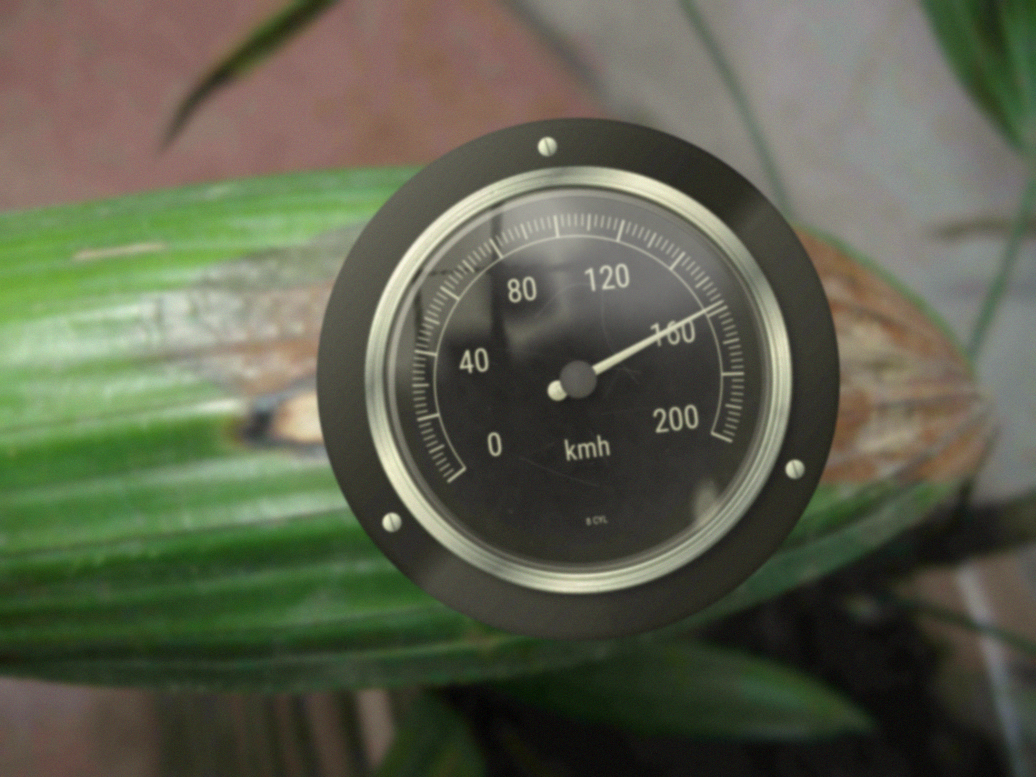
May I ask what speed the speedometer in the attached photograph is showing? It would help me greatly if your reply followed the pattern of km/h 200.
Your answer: km/h 158
